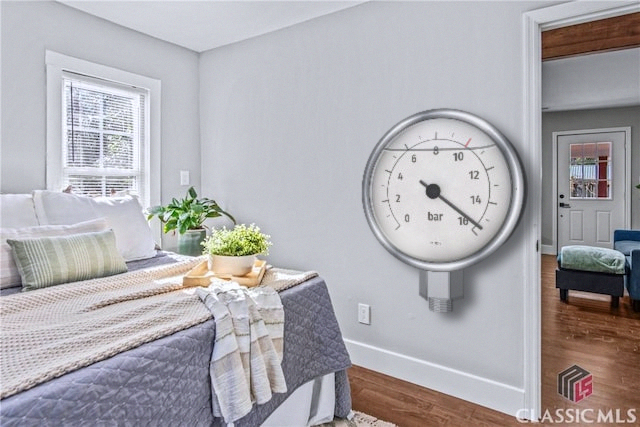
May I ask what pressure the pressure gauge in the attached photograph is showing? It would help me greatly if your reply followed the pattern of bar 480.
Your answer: bar 15.5
